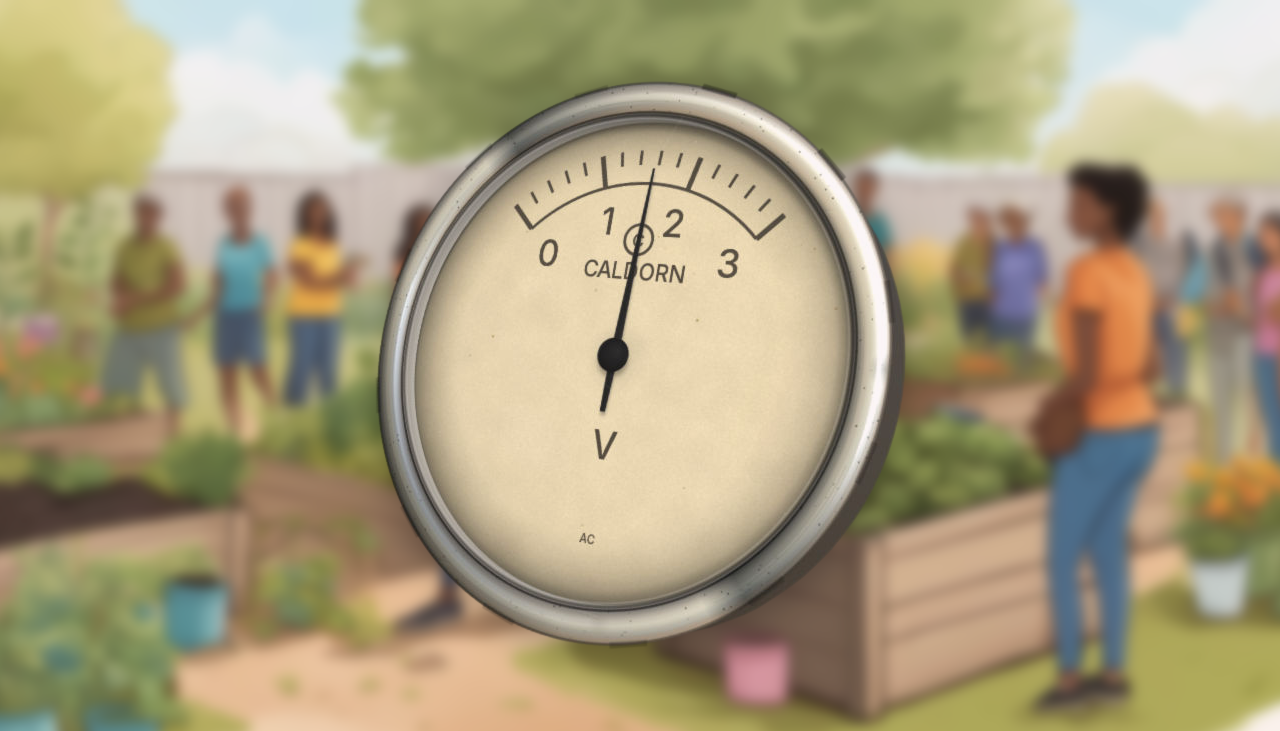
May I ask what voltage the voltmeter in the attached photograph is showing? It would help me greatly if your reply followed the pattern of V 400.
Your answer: V 1.6
